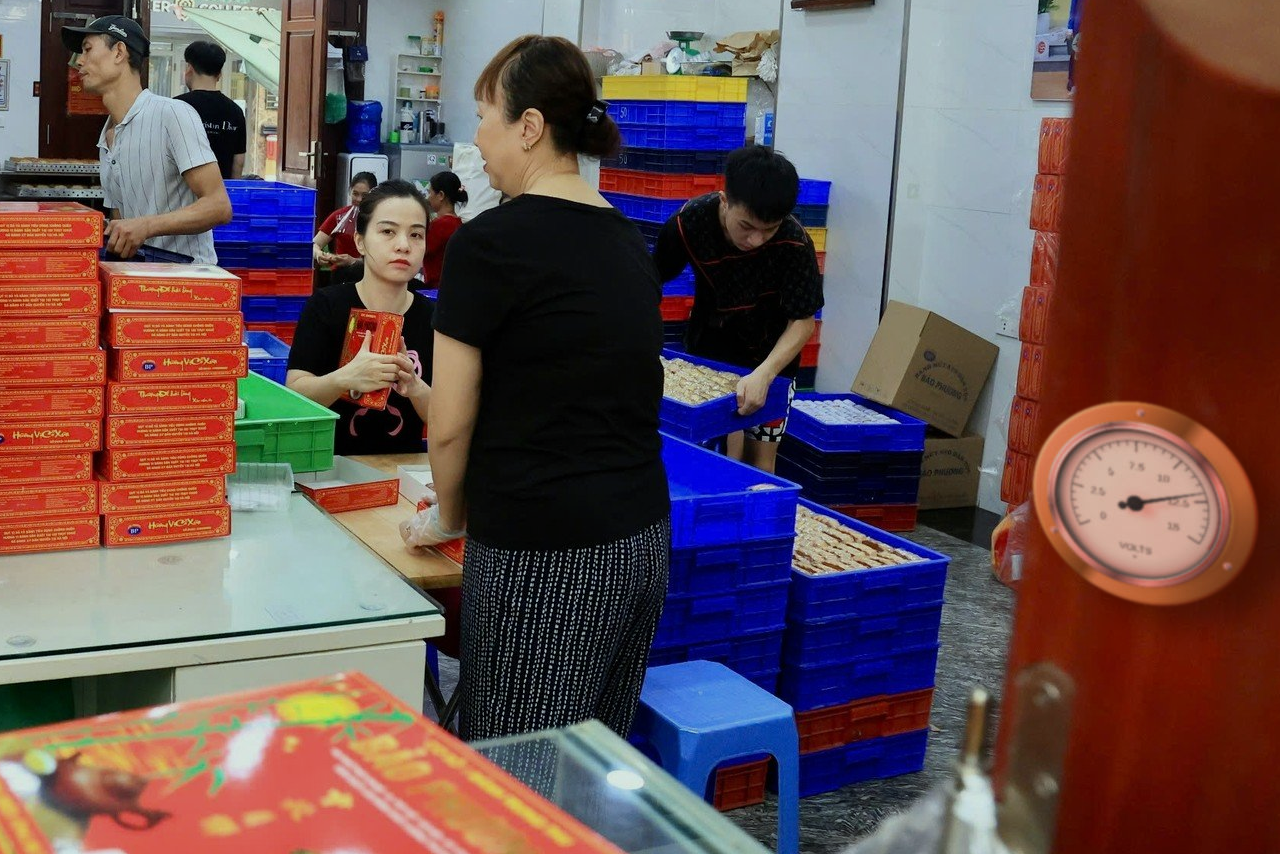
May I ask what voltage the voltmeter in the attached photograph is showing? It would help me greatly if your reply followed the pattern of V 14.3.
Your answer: V 12
